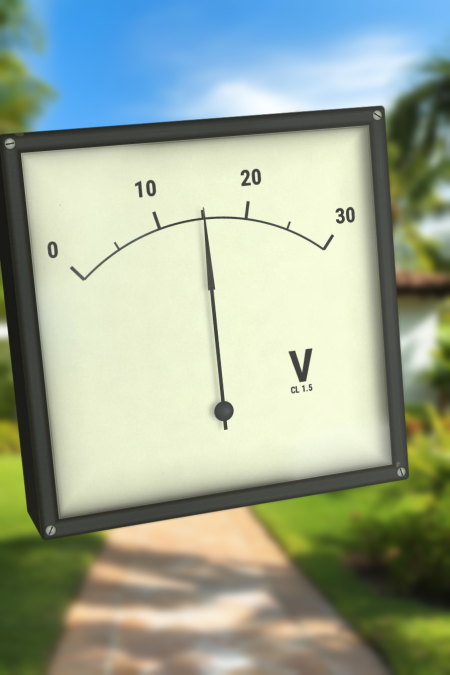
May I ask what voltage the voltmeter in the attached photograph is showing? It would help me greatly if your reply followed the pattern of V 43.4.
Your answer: V 15
